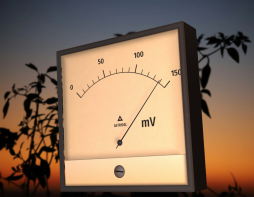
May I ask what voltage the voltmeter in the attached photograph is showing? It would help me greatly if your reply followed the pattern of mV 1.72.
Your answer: mV 140
